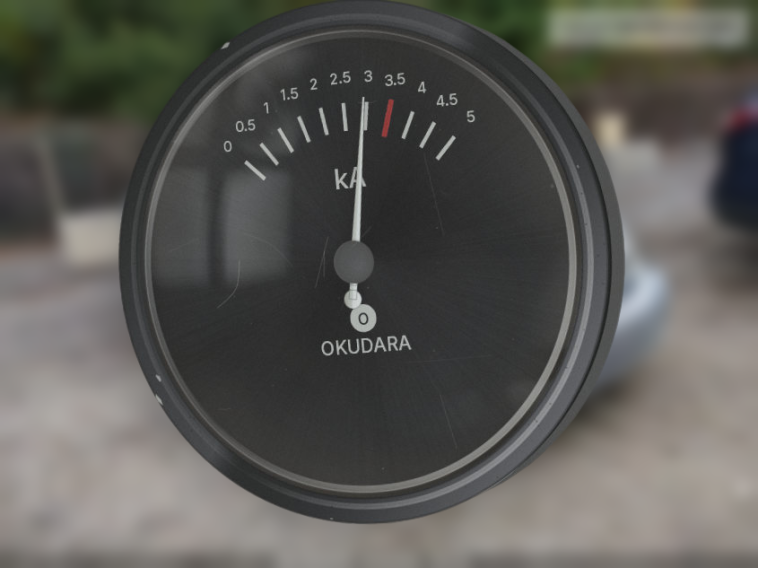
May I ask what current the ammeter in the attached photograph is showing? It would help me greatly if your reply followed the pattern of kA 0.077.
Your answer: kA 3
